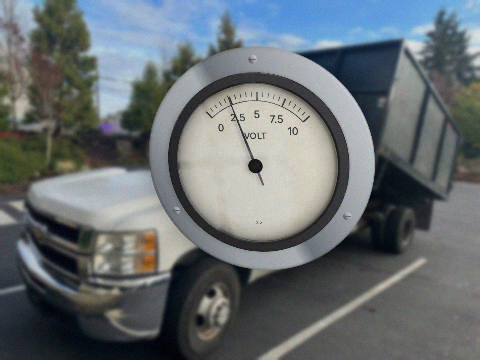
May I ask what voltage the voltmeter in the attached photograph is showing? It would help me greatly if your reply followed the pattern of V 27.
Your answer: V 2.5
